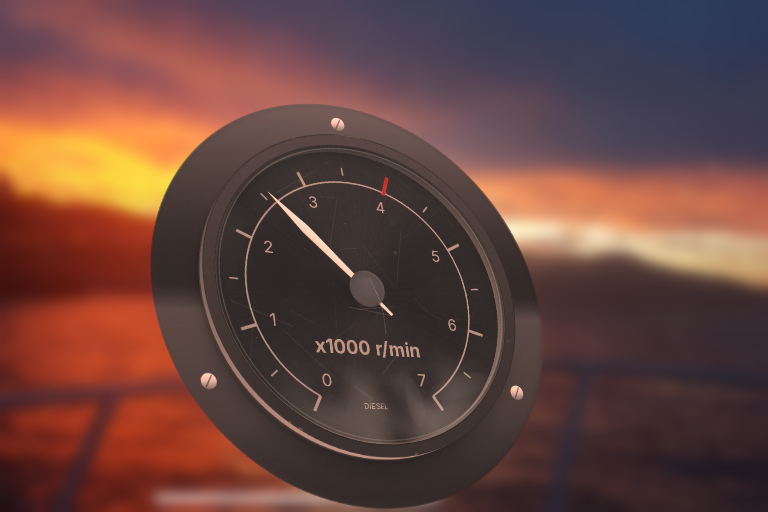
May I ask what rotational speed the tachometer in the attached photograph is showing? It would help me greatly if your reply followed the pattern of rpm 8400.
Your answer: rpm 2500
